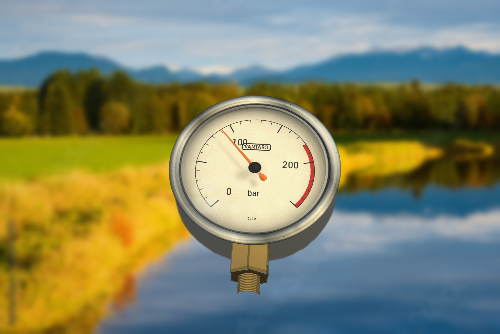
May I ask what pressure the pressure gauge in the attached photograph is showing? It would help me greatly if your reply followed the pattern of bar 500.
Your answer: bar 90
